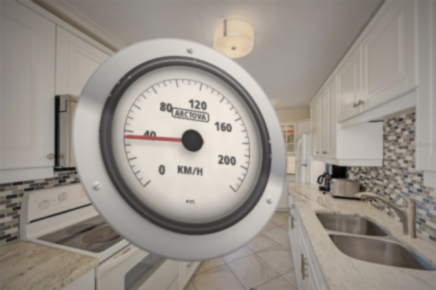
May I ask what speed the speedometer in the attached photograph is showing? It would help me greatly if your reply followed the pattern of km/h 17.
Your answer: km/h 35
